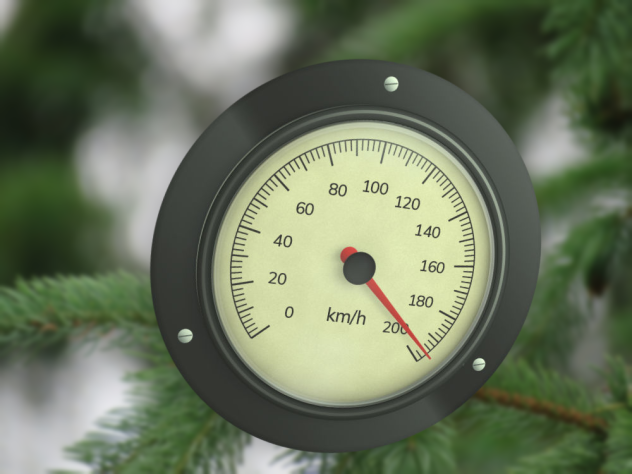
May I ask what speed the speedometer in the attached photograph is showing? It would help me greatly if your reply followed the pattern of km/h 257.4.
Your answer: km/h 196
